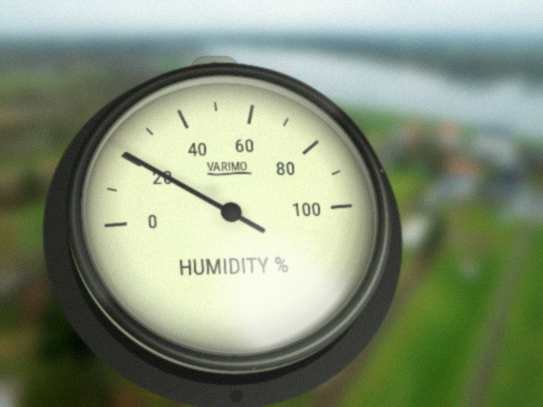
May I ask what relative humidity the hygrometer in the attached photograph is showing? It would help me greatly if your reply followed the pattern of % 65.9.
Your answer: % 20
